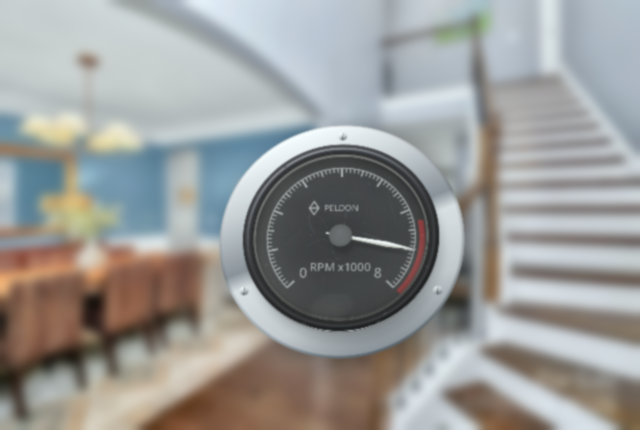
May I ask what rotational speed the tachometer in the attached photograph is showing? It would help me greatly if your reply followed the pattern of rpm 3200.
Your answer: rpm 7000
